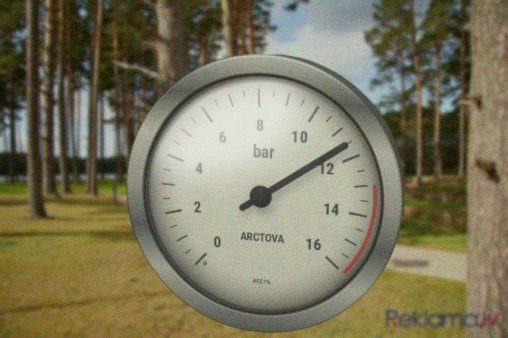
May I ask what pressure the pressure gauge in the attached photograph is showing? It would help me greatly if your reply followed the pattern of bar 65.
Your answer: bar 11.5
